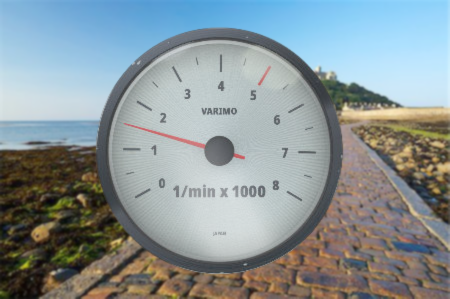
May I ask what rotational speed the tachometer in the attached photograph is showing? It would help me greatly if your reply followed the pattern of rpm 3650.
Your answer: rpm 1500
